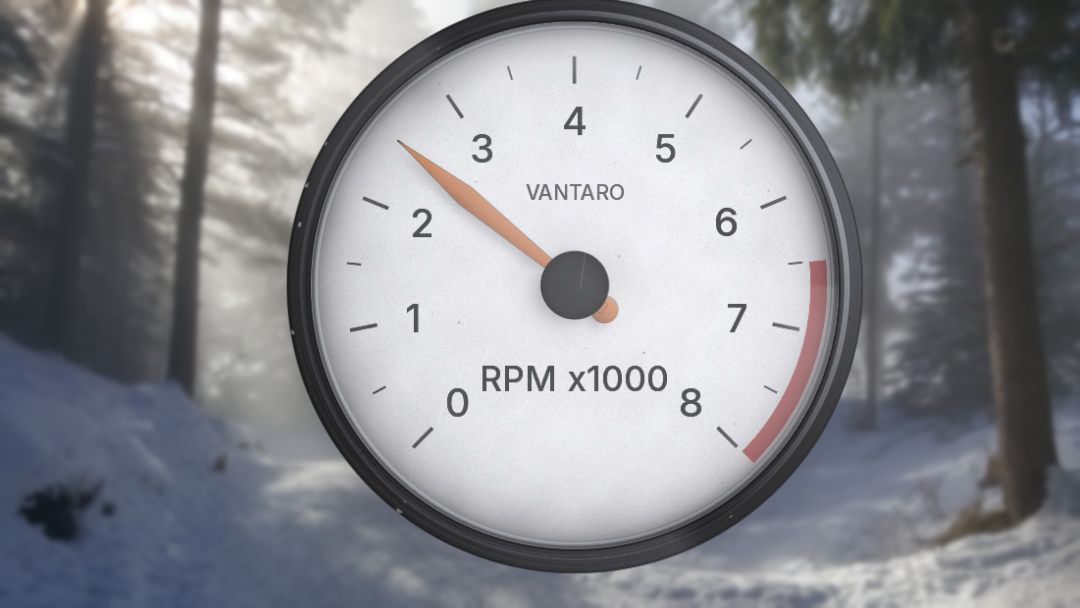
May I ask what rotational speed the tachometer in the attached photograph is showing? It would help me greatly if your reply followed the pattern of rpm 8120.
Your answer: rpm 2500
